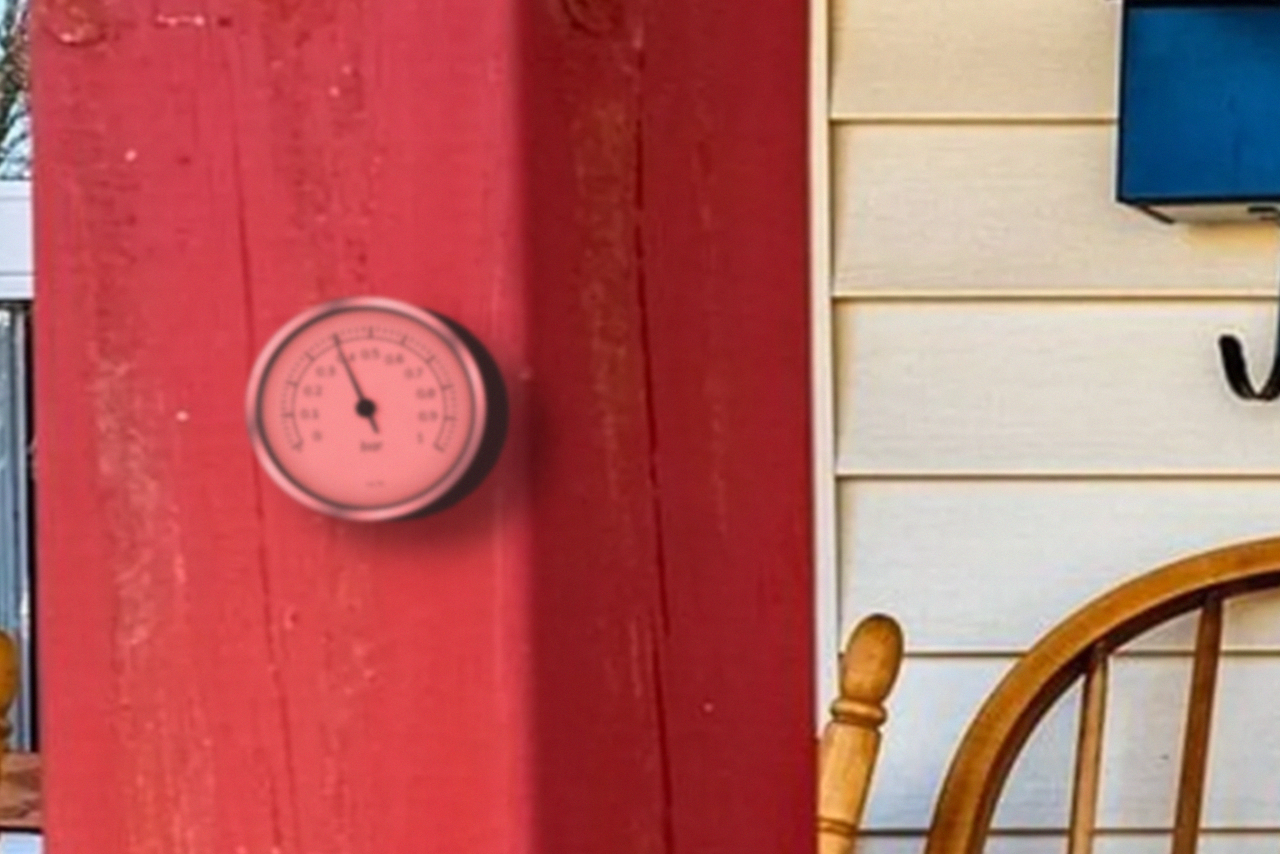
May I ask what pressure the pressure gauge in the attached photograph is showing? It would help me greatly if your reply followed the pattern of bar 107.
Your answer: bar 0.4
